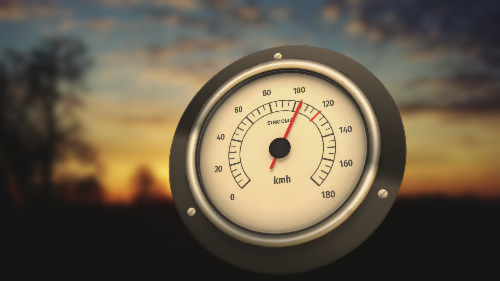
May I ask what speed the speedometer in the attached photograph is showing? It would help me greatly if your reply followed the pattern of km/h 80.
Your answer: km/h 105
